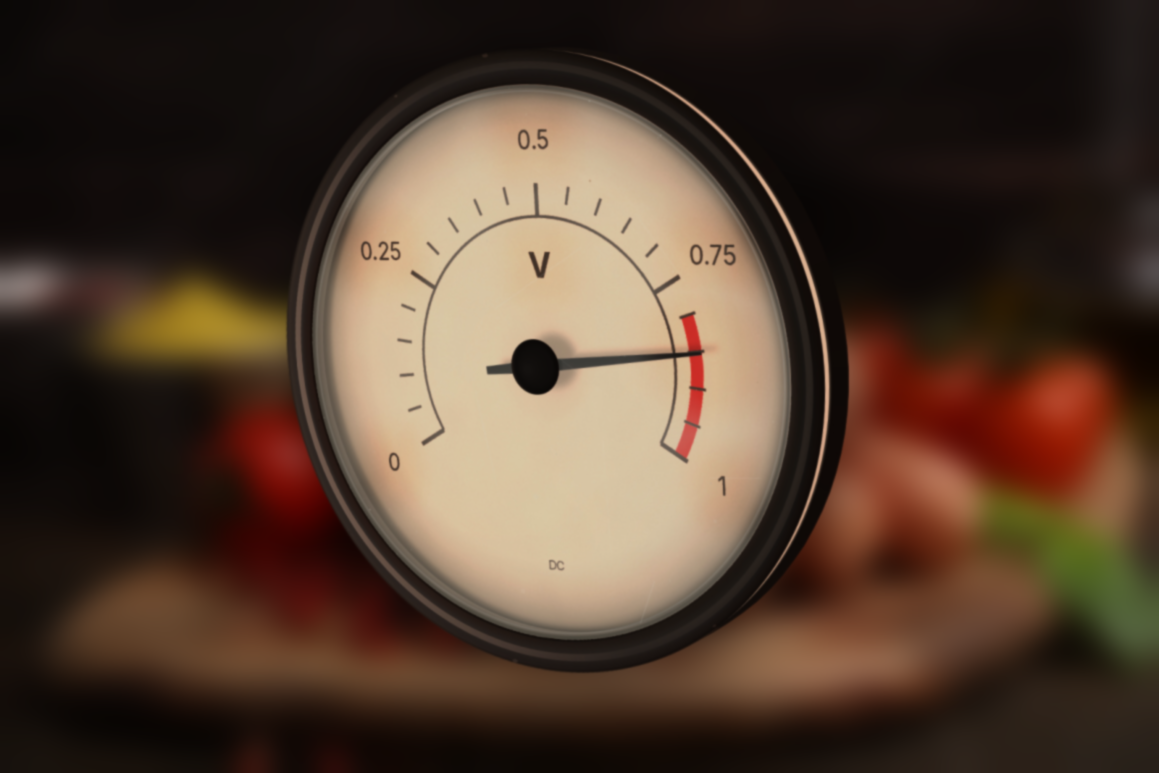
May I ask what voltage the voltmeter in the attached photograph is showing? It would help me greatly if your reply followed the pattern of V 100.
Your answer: V 0.85
